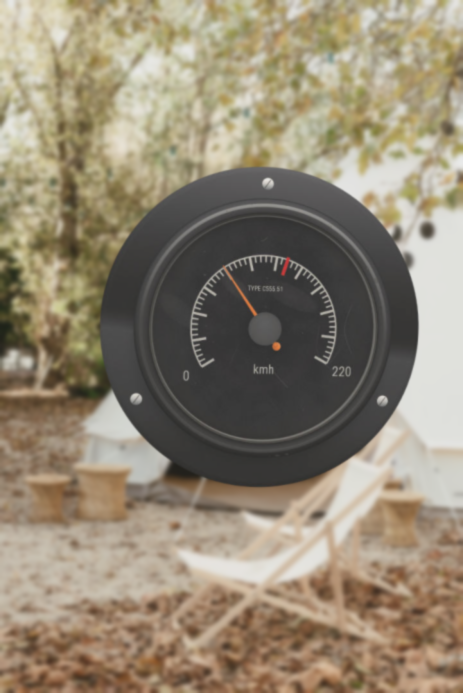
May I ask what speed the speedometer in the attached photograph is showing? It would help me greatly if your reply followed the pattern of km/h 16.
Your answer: km/h 80
